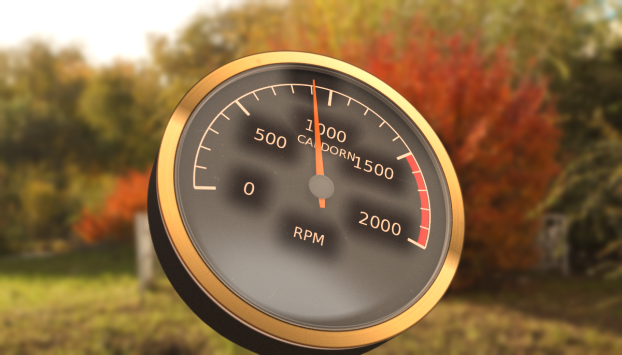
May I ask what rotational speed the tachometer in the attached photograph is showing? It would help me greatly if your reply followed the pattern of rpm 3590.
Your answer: rpm 900
